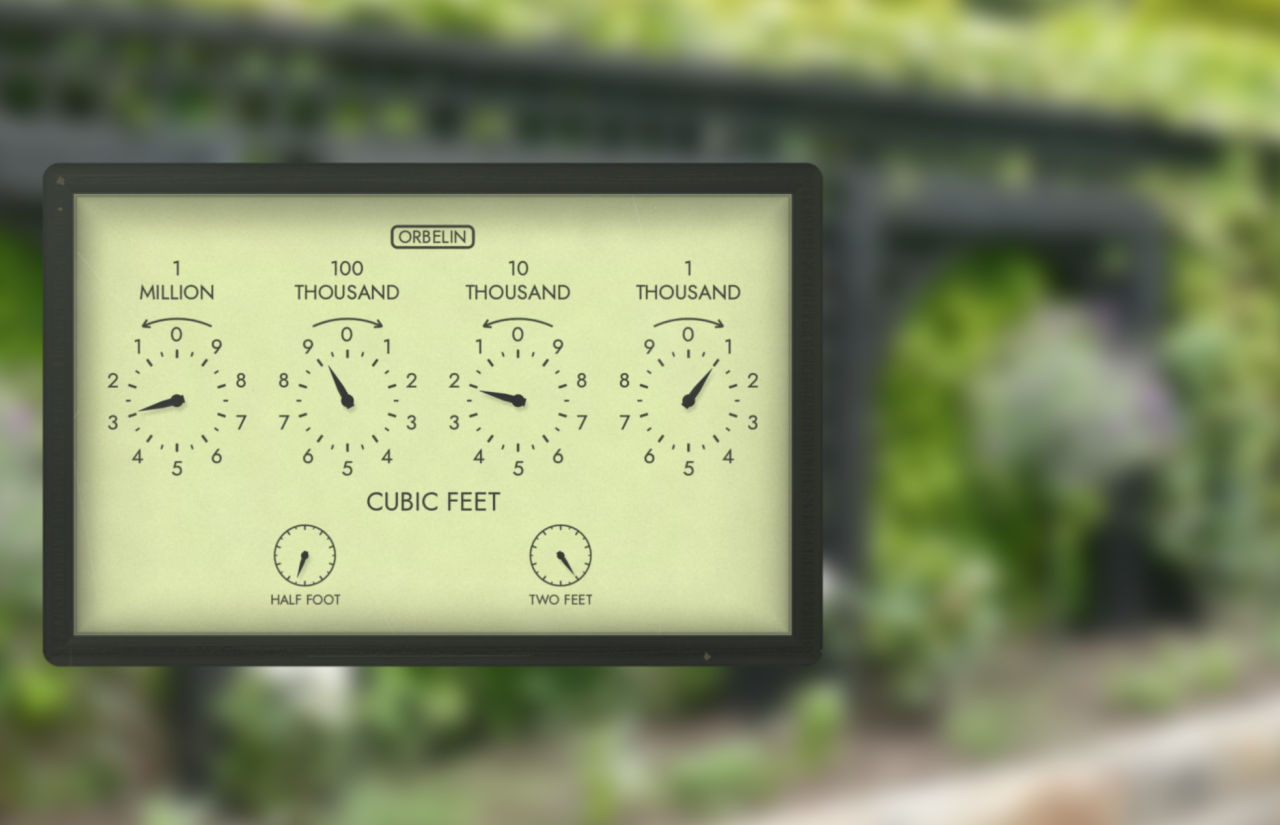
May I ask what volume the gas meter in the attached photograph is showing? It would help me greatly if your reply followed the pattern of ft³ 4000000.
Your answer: ft³ 292100
